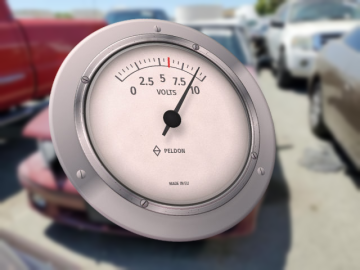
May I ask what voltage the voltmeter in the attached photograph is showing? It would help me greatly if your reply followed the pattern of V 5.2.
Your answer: V 9
